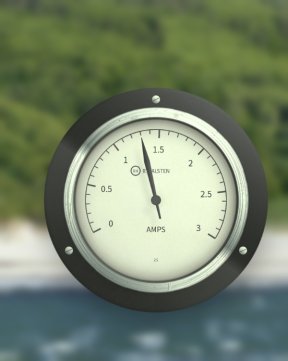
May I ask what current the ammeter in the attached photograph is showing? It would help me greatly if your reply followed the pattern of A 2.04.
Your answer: A 1.3
